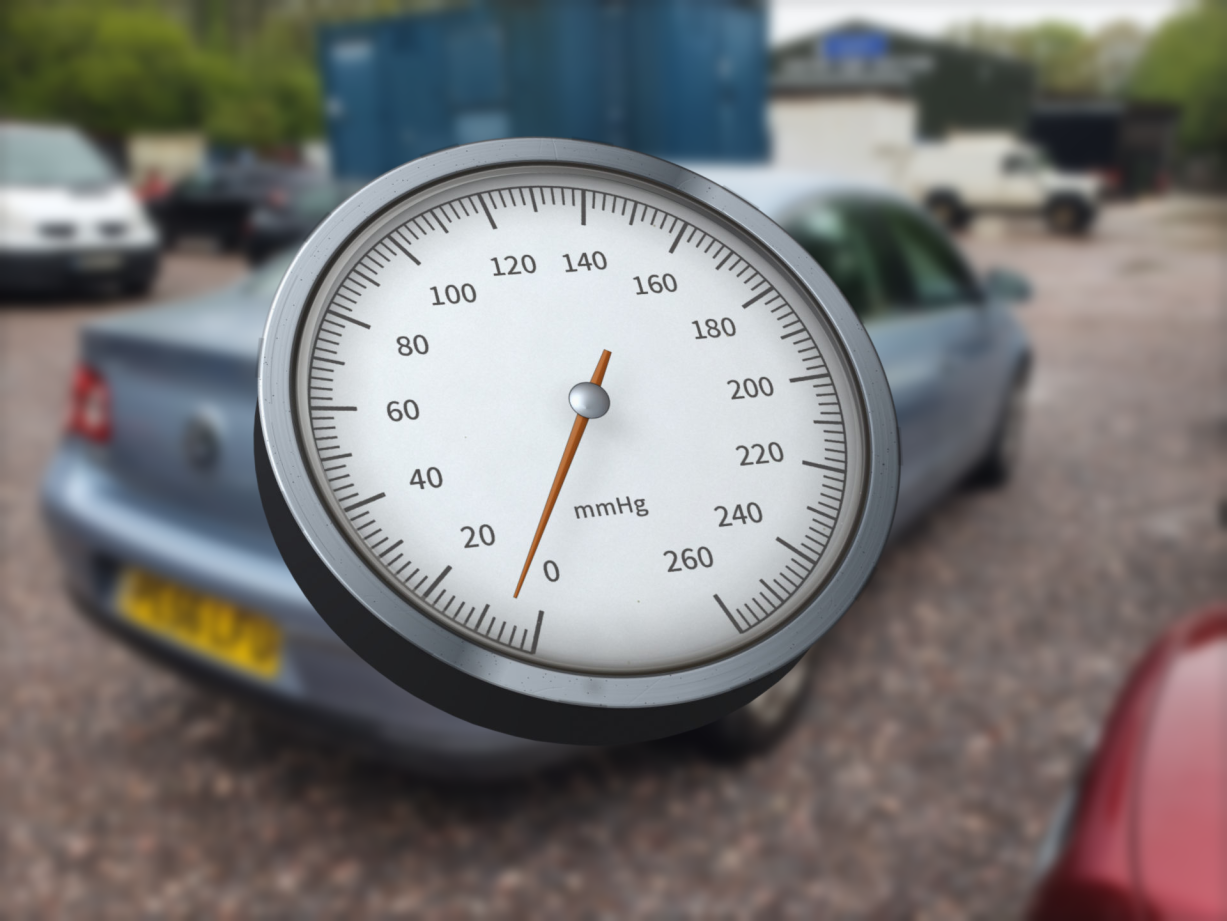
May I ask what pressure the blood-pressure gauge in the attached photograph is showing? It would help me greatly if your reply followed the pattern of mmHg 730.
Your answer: mmHg 6
